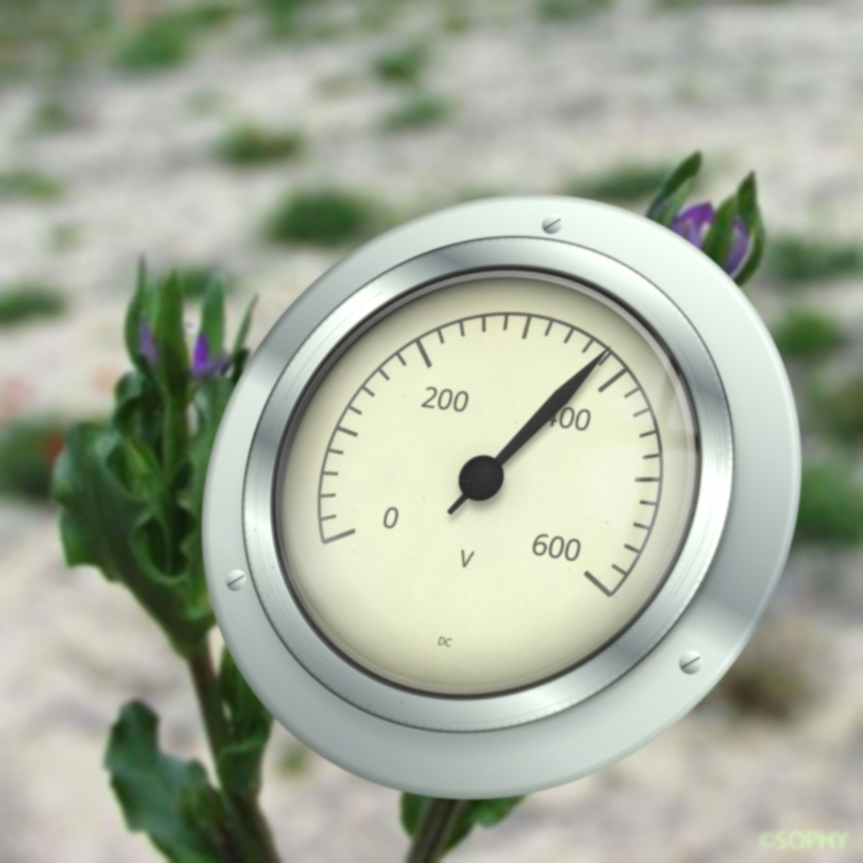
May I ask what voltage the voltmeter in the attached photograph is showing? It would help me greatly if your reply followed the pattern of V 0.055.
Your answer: V 380
